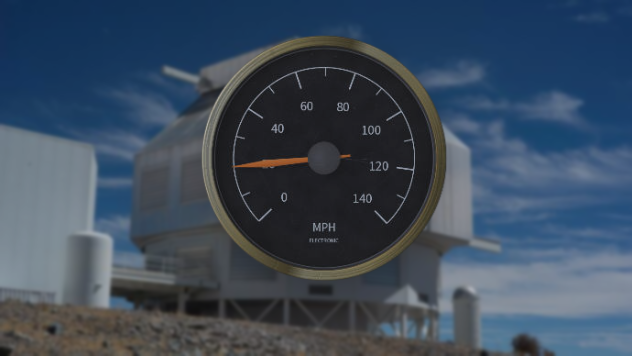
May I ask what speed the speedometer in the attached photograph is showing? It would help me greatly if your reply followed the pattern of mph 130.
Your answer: mph 20
